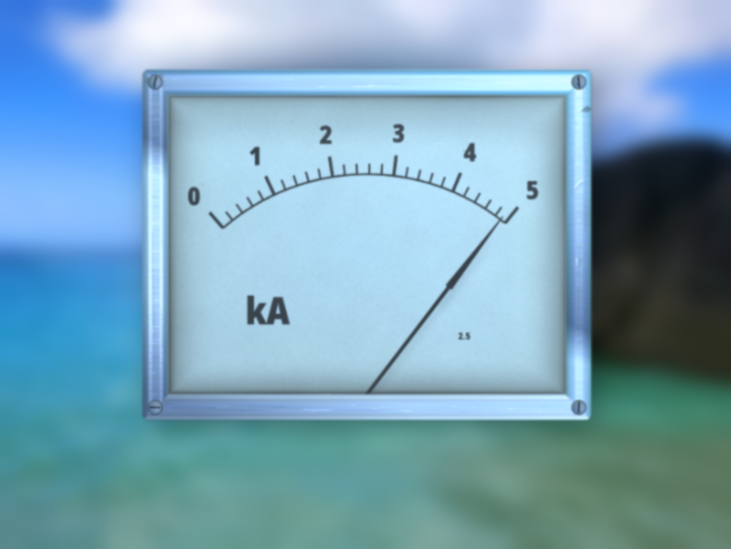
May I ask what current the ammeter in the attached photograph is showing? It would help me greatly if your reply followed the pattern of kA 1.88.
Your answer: kA 4.9
